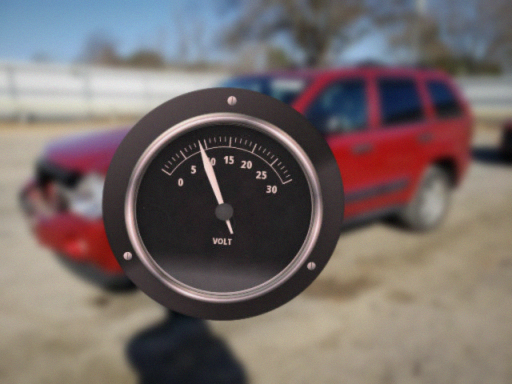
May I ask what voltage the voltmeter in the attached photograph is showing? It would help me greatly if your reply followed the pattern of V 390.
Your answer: V 9
